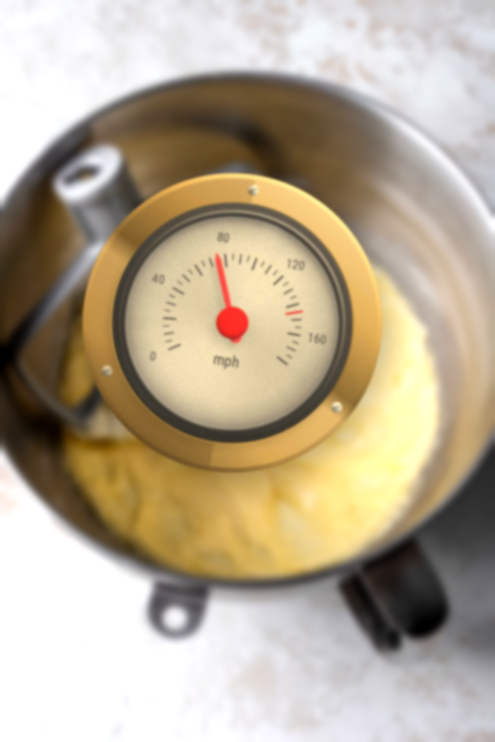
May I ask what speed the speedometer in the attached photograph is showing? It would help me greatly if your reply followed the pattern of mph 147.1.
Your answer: mph 75
